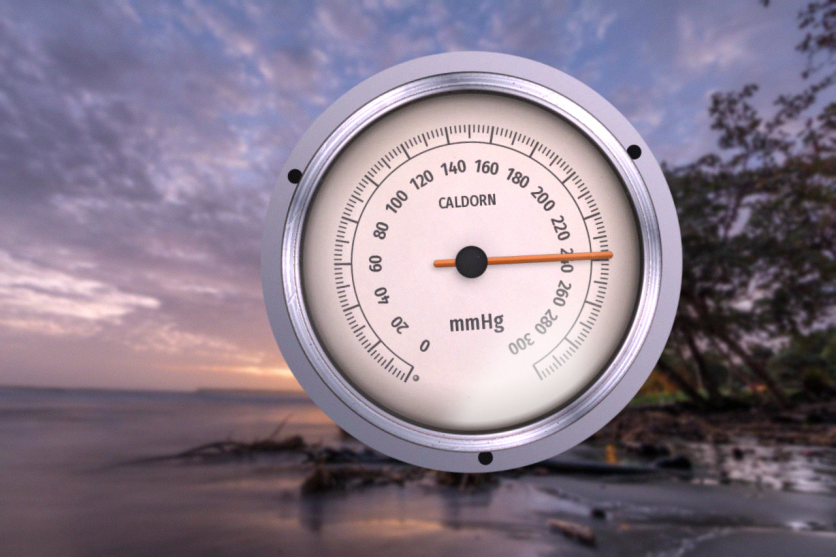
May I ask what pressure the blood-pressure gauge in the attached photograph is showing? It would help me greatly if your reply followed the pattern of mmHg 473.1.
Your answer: mmHg 238
